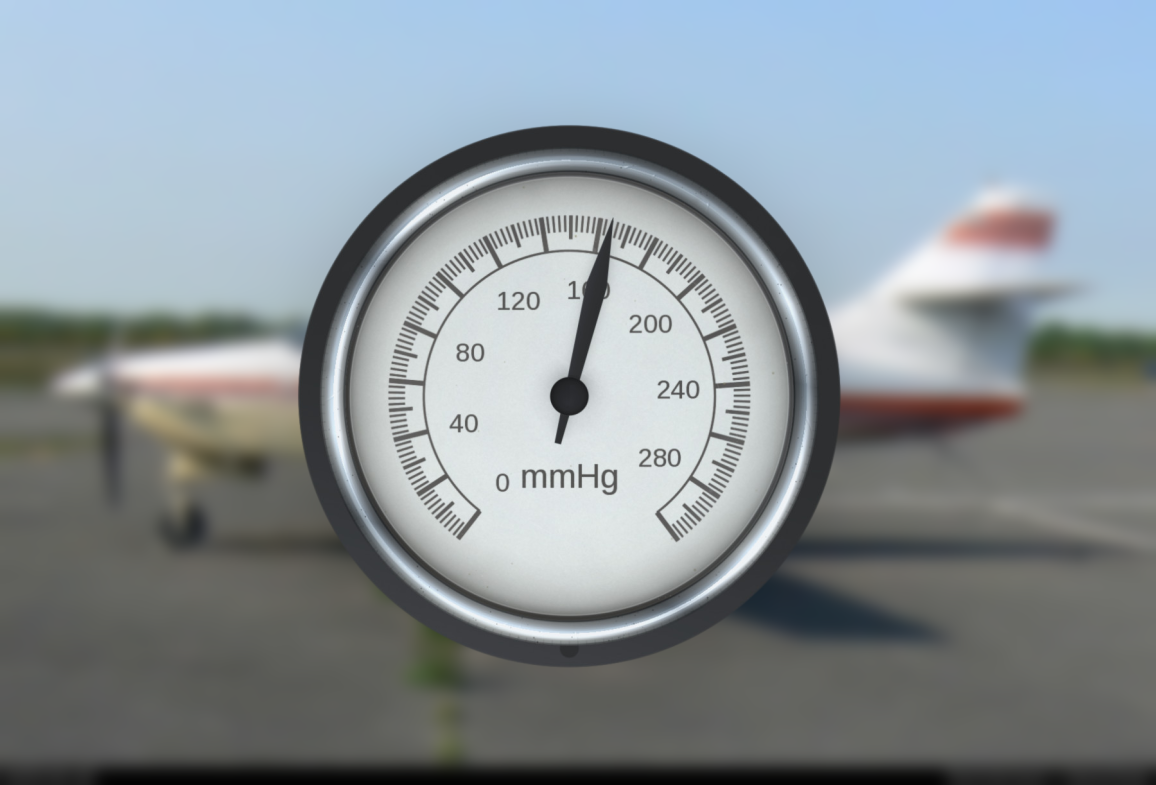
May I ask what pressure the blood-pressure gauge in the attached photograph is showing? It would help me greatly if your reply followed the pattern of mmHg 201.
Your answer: mmHg 164
